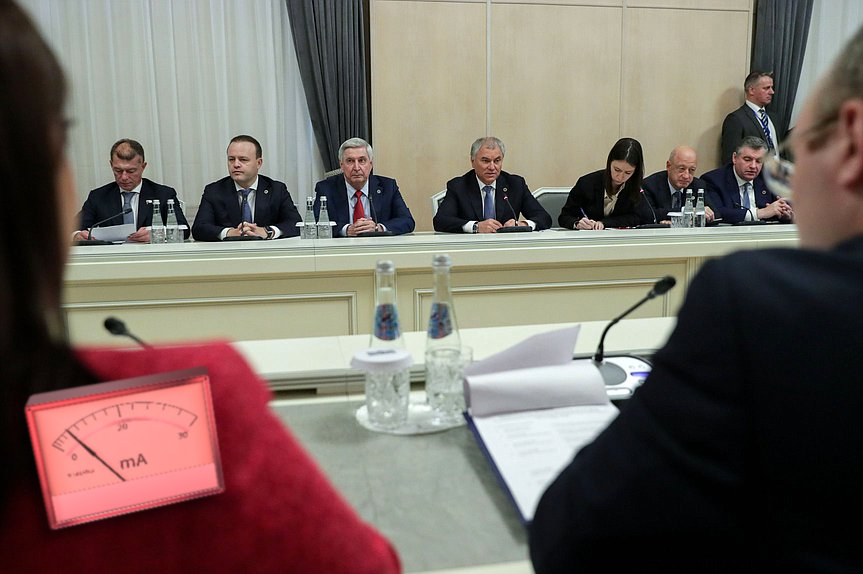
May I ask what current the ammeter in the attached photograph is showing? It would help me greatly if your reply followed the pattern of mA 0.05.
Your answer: mA 10
